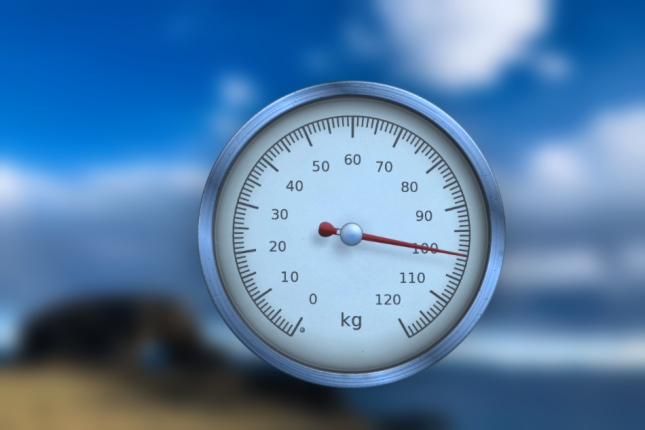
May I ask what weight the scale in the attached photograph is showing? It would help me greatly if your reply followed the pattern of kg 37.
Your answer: kg 100
